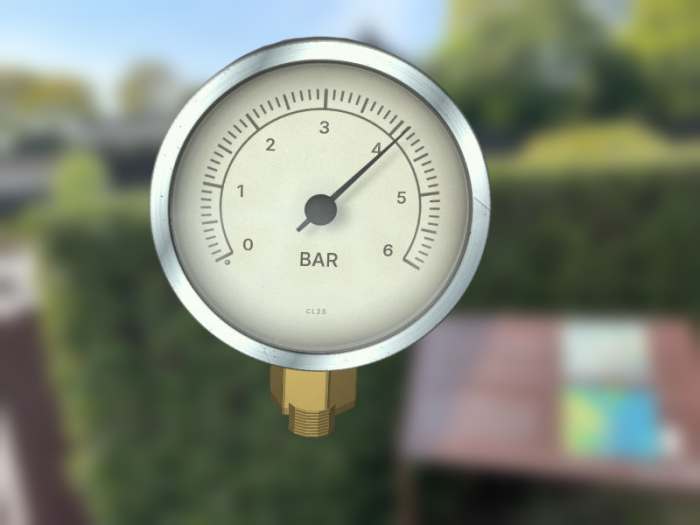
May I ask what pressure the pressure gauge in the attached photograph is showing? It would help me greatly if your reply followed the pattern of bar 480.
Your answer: bar 4.1
